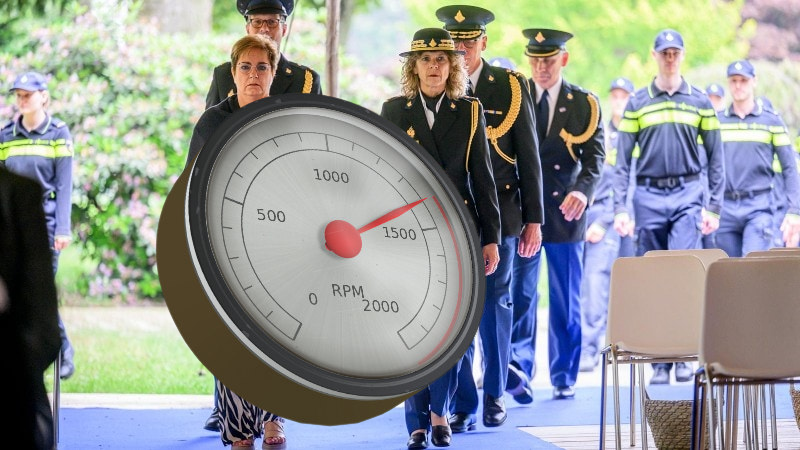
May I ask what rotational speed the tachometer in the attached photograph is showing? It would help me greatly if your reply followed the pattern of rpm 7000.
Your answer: rpm 1400
